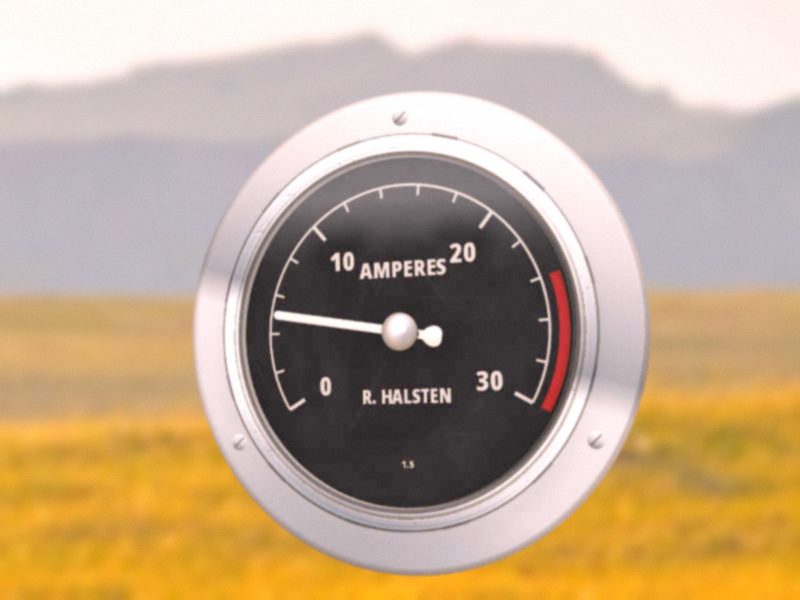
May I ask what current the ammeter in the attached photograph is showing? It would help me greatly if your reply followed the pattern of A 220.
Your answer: A 5
